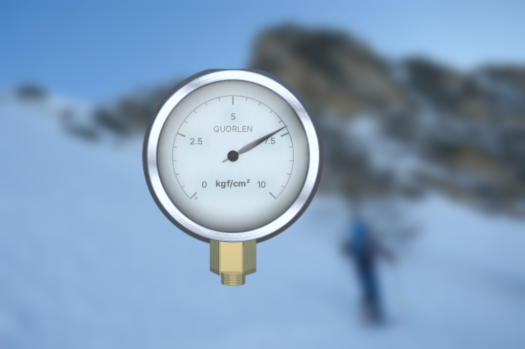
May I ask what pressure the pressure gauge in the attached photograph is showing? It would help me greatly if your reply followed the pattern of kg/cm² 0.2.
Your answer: kg/cm² 7.25
